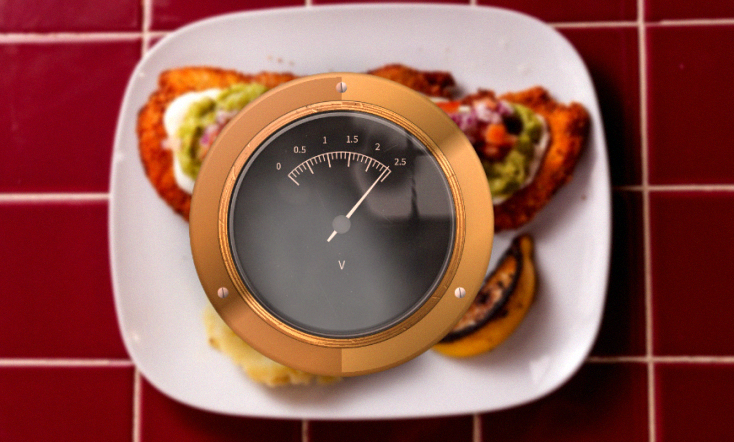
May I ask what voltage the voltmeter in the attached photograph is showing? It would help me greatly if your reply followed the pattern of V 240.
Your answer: V 2.4
